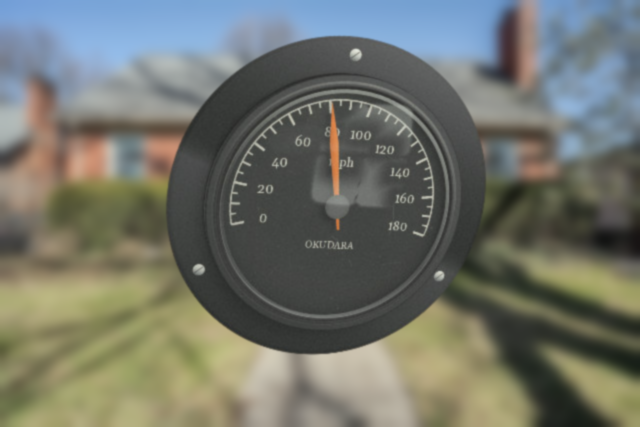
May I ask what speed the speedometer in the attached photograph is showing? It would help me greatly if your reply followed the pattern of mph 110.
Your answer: mph 80
